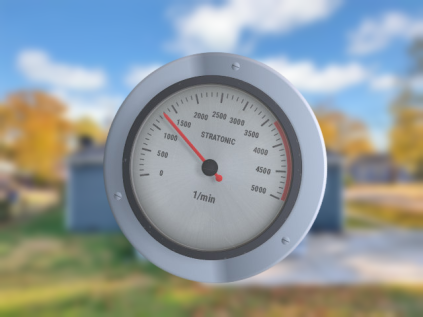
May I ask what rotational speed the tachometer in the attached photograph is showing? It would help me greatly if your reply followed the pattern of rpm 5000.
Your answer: rpm 1300
